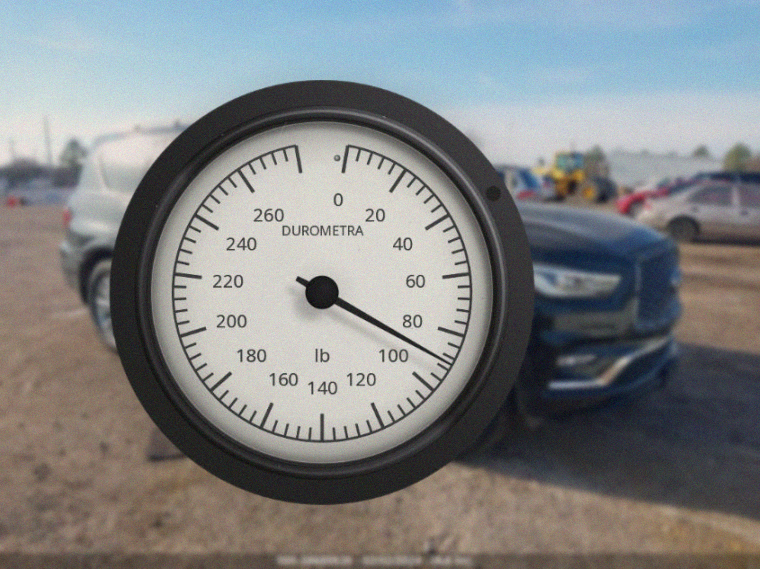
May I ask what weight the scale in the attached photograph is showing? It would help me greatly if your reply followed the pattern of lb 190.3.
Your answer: lb 90
